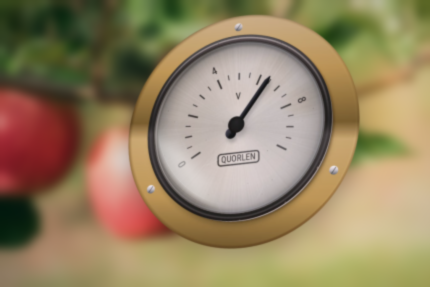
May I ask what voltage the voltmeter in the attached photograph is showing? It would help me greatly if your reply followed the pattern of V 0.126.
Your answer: V 6.5
